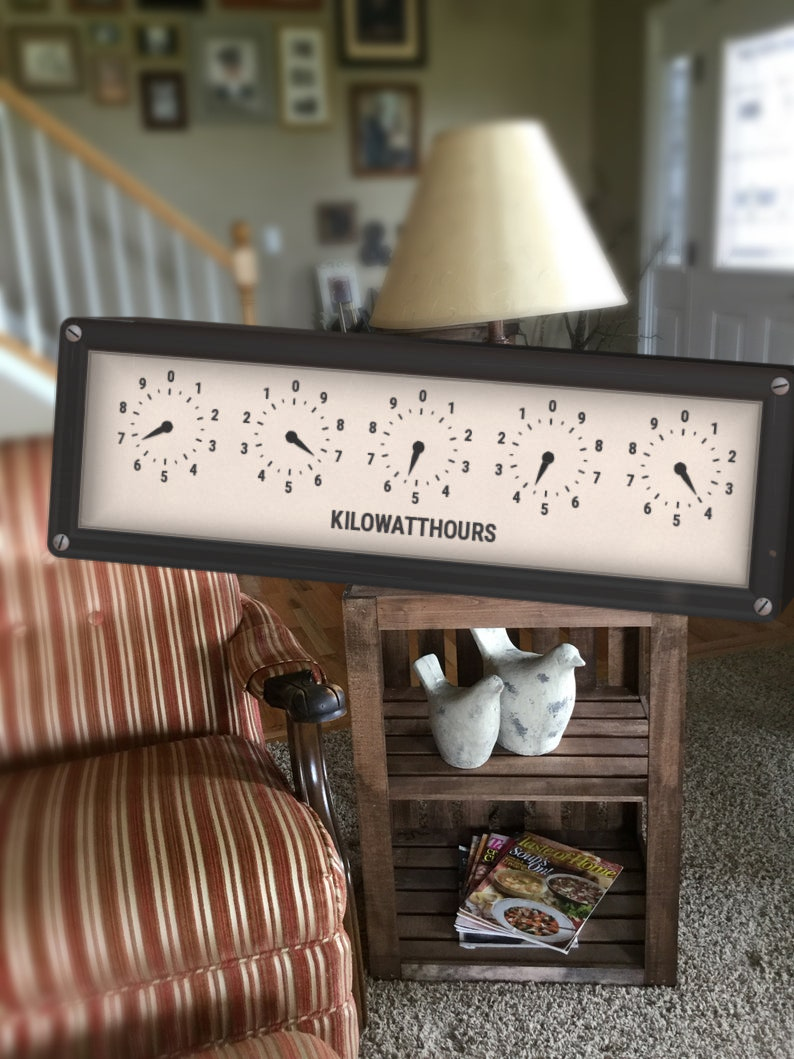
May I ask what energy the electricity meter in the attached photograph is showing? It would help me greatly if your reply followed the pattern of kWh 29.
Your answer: kWh 66544
